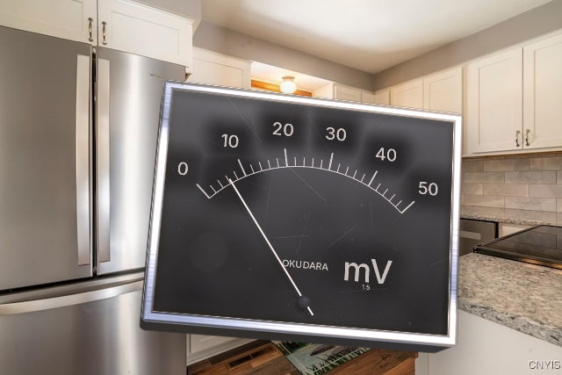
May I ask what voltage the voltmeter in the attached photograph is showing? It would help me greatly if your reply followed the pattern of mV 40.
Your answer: mV 6
